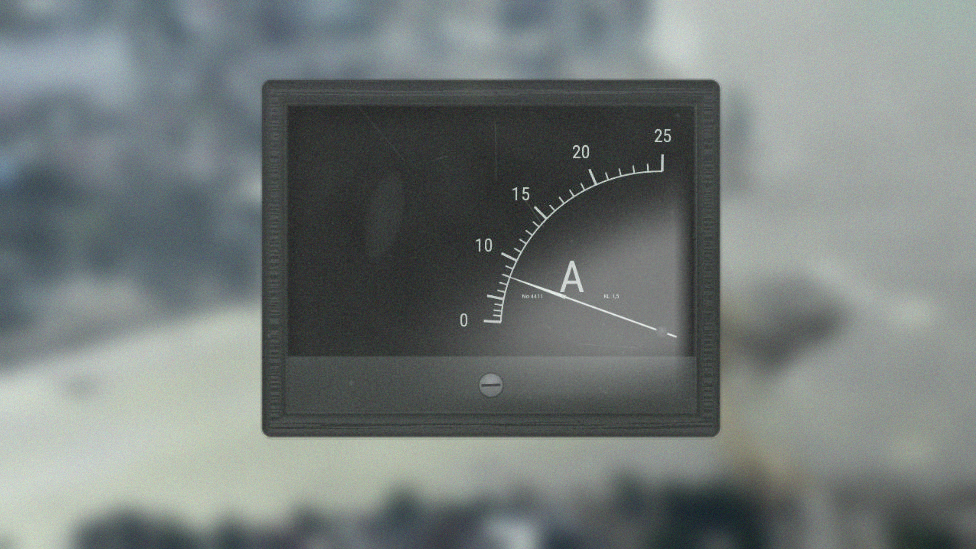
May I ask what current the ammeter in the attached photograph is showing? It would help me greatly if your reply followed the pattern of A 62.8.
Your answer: A 8
